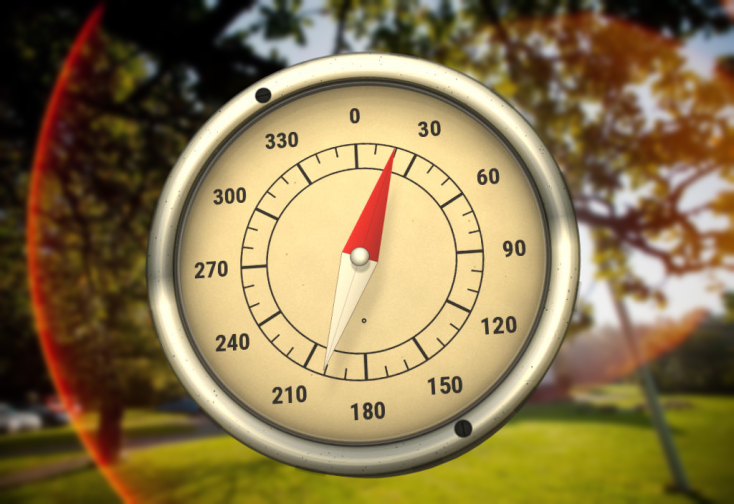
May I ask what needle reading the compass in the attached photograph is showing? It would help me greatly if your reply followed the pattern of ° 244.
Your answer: ° 20
